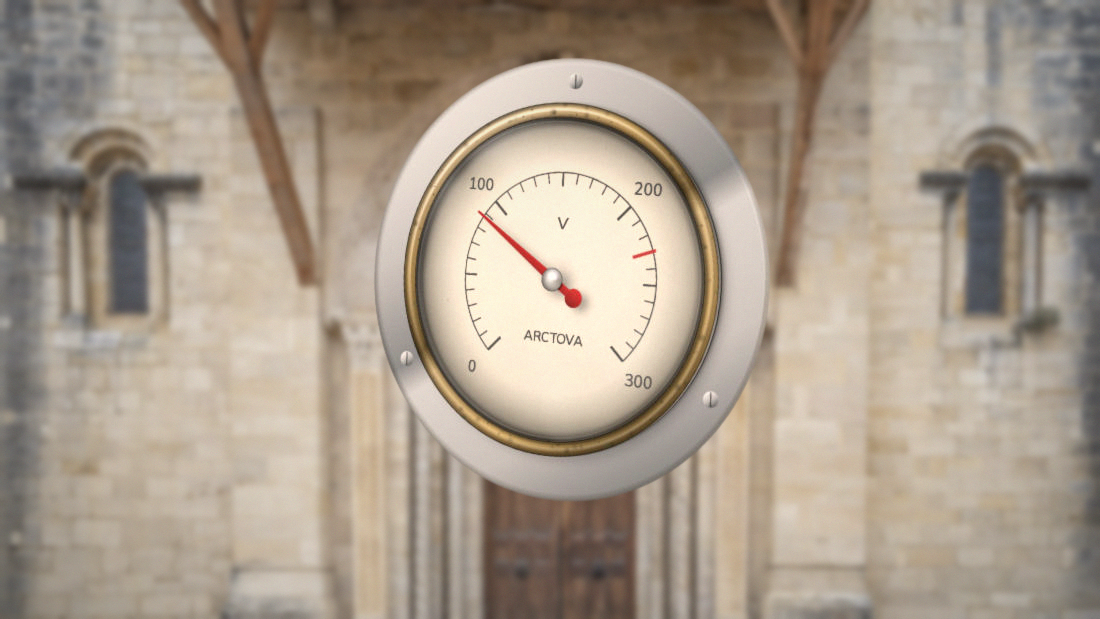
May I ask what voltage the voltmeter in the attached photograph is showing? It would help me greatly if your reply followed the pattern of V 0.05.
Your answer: V 90
